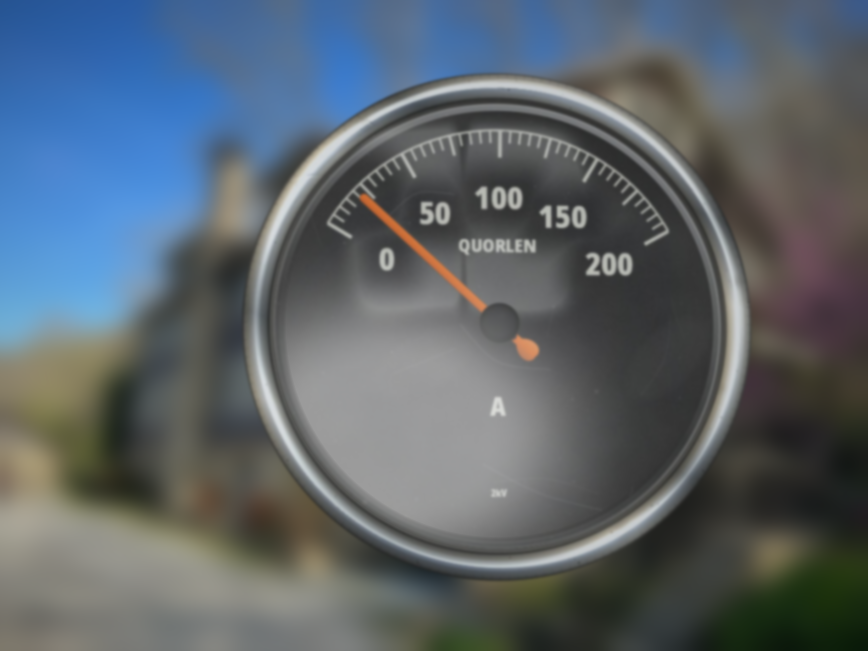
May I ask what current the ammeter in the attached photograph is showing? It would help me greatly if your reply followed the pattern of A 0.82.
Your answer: A 20
